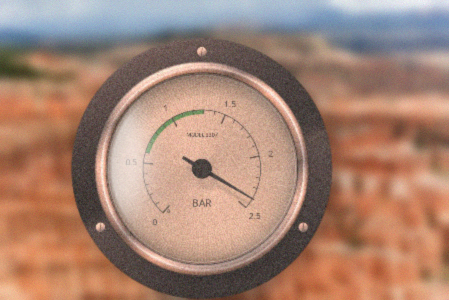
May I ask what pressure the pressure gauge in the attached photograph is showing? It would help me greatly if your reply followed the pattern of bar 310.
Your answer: bar 2.4
